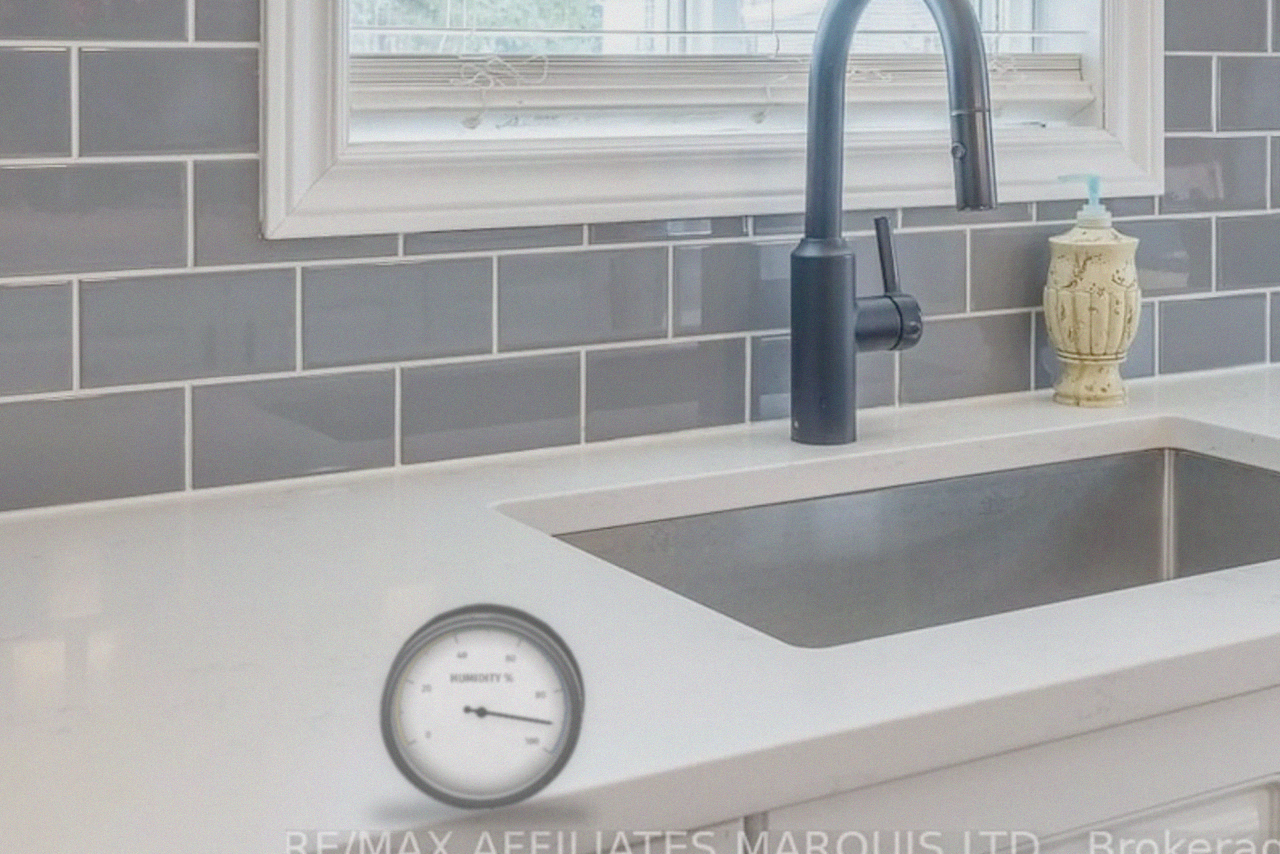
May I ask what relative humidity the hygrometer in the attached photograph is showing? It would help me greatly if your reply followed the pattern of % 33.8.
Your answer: % 90
